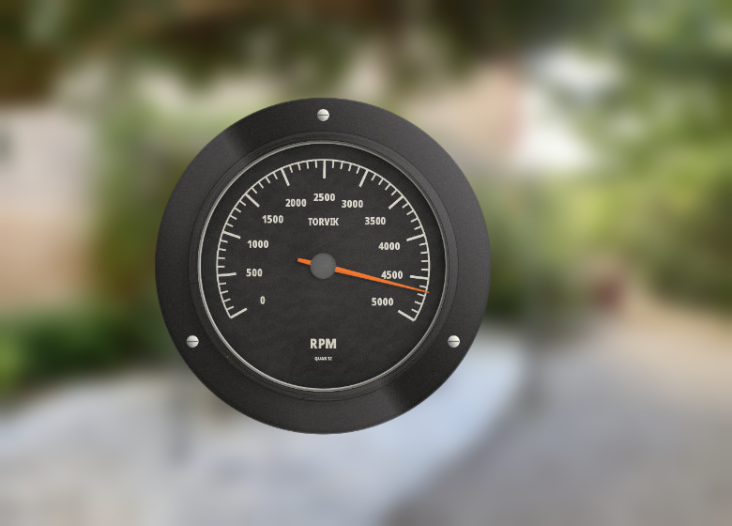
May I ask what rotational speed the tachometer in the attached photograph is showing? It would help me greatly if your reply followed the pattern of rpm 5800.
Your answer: rpm 4650
